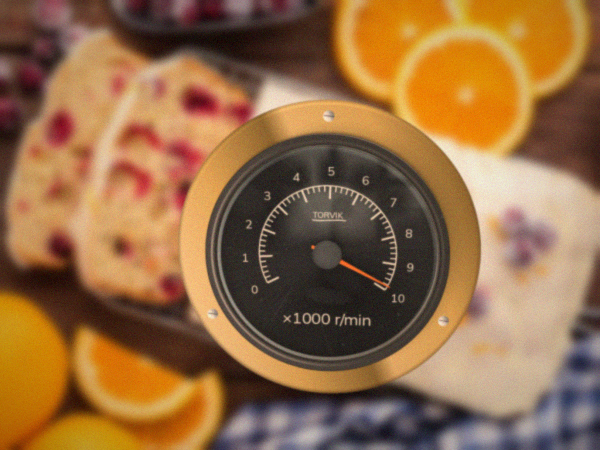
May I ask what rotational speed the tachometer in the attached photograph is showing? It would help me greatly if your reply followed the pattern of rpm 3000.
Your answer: rpm 9800
